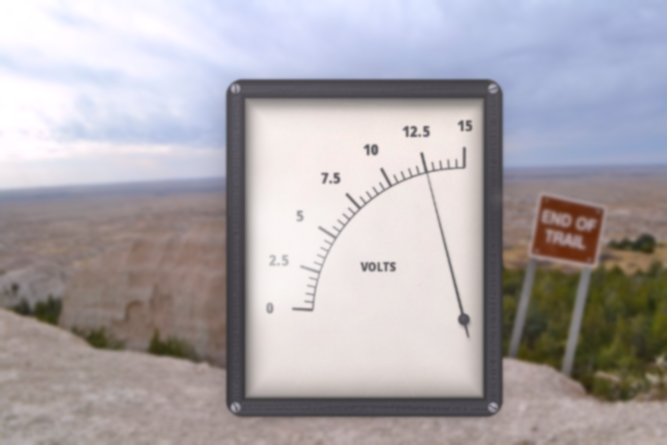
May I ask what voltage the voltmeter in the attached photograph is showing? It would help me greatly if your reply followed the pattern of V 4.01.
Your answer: V 12.5
